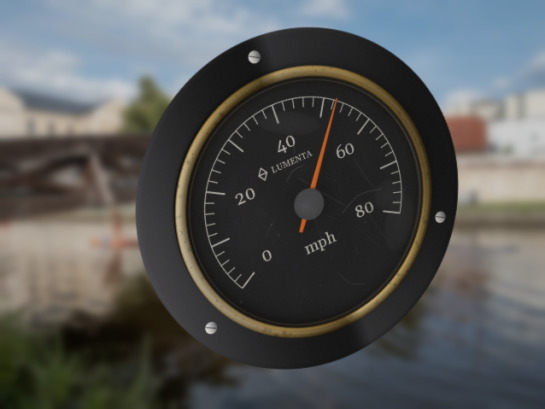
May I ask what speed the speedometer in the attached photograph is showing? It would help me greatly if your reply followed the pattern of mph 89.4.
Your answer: mph 52
